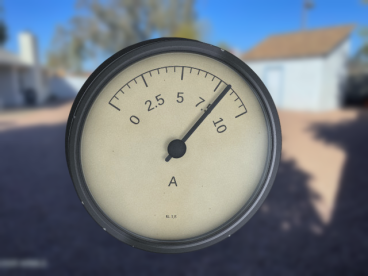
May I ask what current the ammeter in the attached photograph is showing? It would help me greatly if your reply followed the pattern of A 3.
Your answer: A 8
